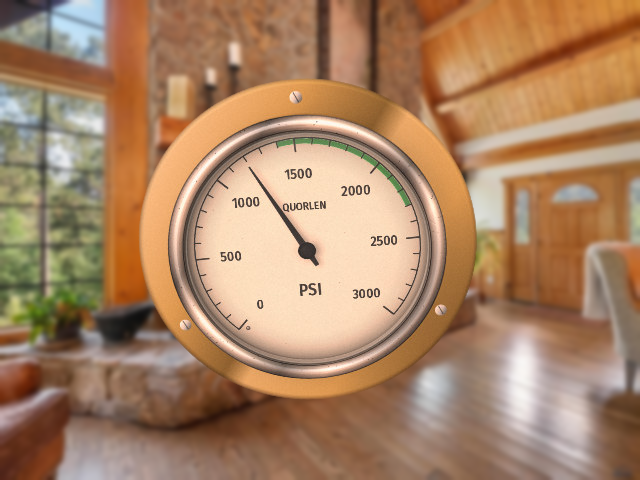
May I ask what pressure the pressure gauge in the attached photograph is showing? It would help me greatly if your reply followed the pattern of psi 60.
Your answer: psi 1200
